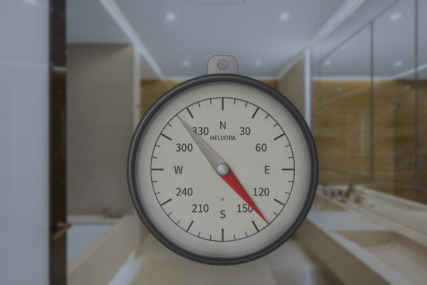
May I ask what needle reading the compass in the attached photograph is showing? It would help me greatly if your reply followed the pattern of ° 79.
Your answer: ° 140
